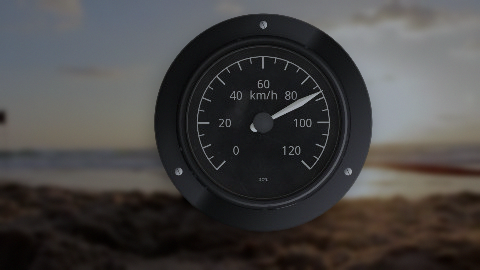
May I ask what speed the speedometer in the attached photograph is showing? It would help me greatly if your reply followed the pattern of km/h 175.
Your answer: km/h 87.5
